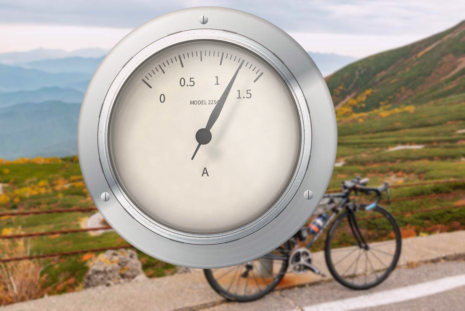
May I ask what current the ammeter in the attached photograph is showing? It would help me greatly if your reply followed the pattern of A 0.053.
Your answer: A 1.25
